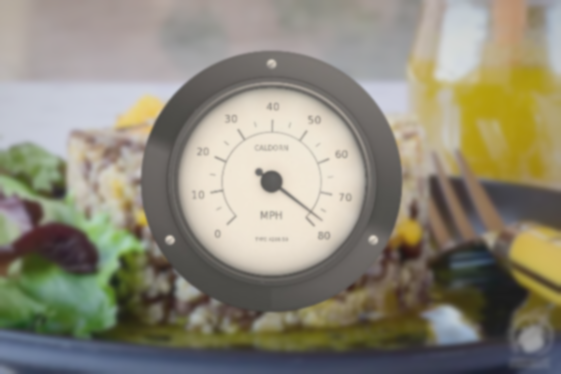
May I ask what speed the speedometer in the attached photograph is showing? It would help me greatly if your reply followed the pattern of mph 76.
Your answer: mph 77.5
